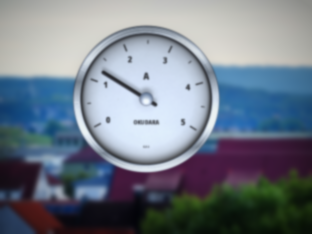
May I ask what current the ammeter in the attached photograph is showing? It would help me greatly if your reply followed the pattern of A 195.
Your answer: A 1.25
